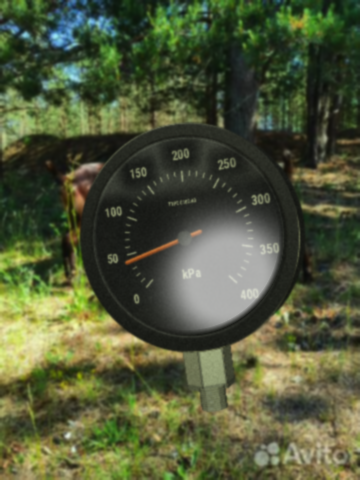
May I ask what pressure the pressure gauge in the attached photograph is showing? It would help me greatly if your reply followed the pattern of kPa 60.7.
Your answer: kPa 40
